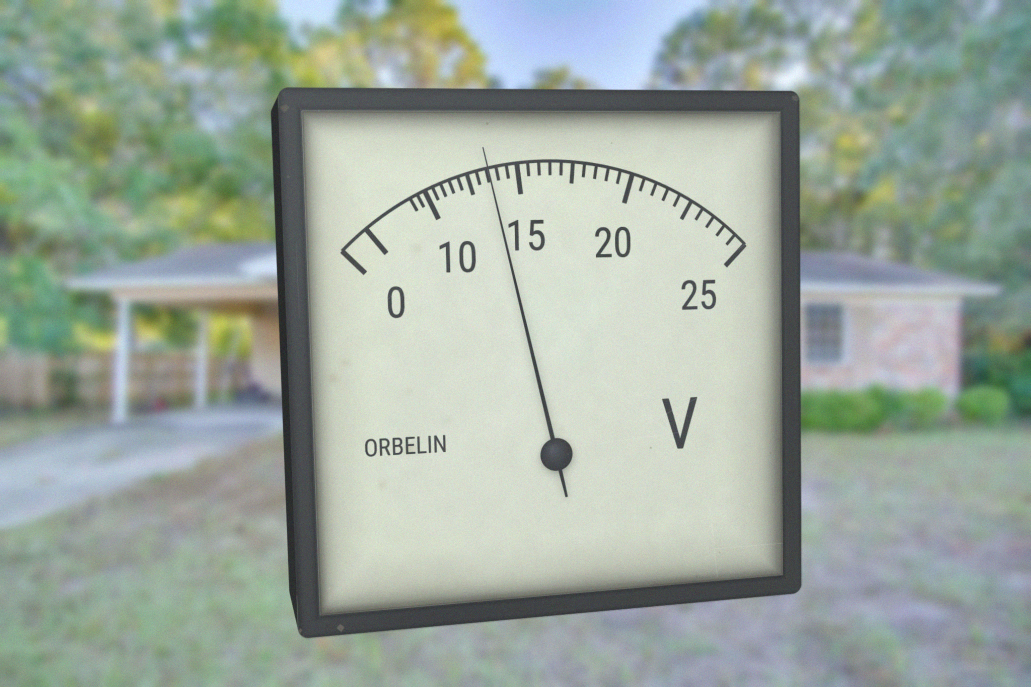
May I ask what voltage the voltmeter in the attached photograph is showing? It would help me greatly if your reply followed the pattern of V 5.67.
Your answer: V 13.5
